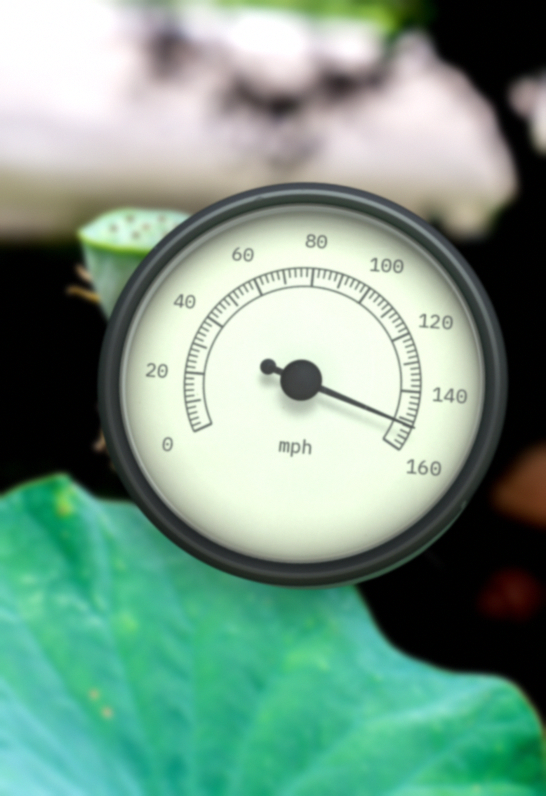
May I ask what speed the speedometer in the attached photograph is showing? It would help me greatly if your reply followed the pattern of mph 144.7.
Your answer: mph 152
